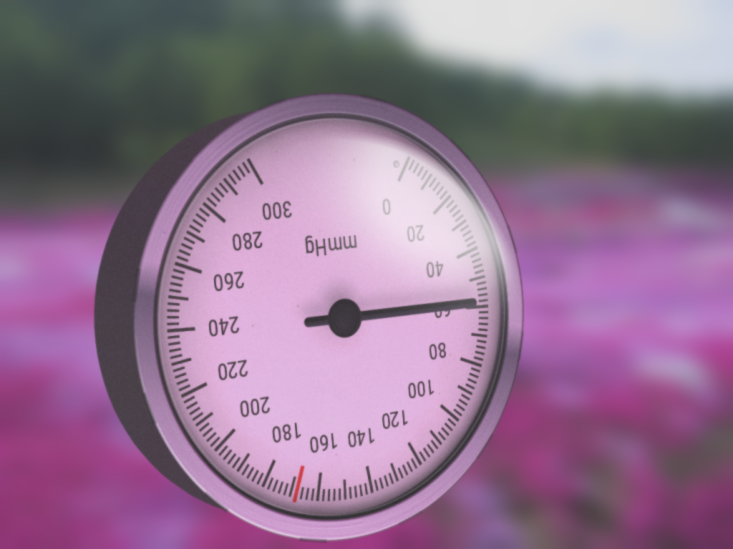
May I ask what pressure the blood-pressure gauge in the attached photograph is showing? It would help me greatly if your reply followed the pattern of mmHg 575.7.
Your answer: mmHg 58
